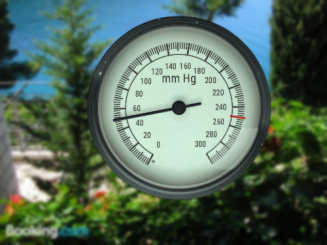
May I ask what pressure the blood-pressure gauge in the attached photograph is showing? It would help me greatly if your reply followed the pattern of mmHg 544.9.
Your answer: mmHg 50
